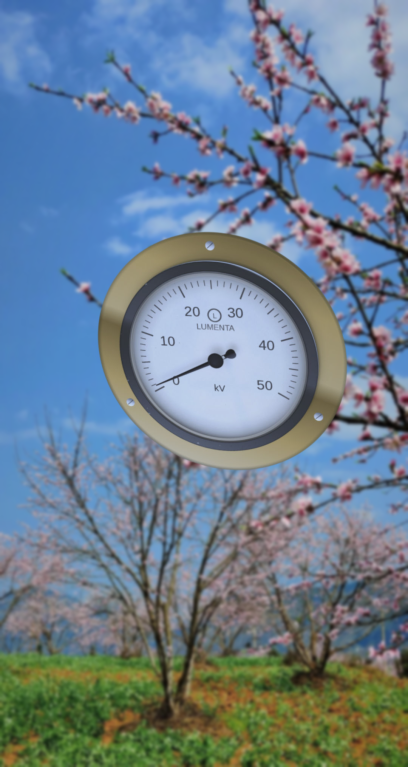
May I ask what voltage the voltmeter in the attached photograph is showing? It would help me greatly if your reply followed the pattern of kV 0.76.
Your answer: kV 1
